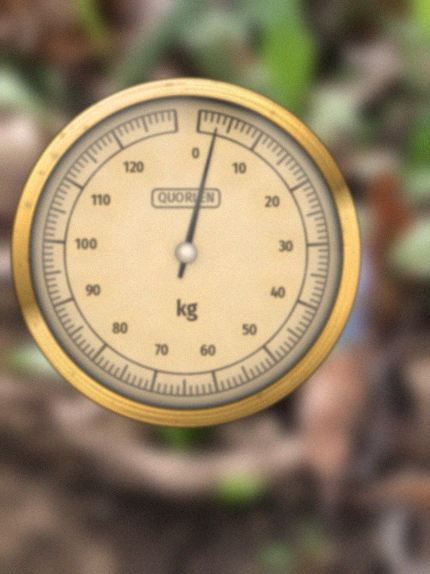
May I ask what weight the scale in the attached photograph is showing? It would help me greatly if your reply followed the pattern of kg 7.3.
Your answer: kg 3
